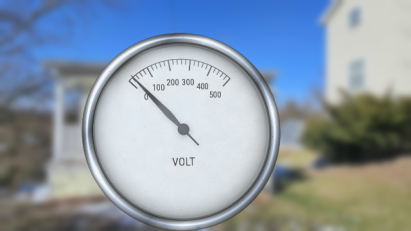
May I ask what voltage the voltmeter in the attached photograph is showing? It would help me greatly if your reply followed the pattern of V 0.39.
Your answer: V 20
